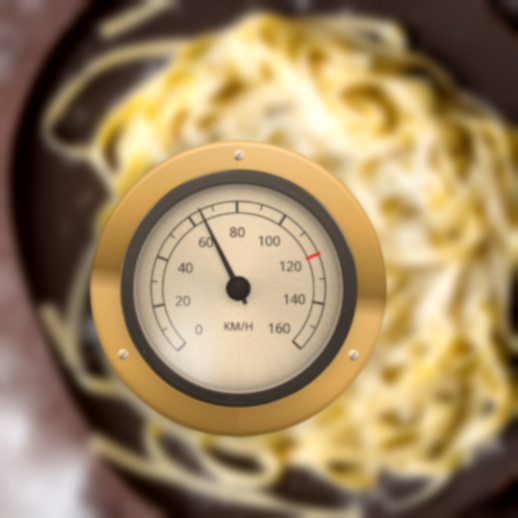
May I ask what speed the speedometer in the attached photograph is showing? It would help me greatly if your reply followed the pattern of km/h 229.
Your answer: km/h 65
